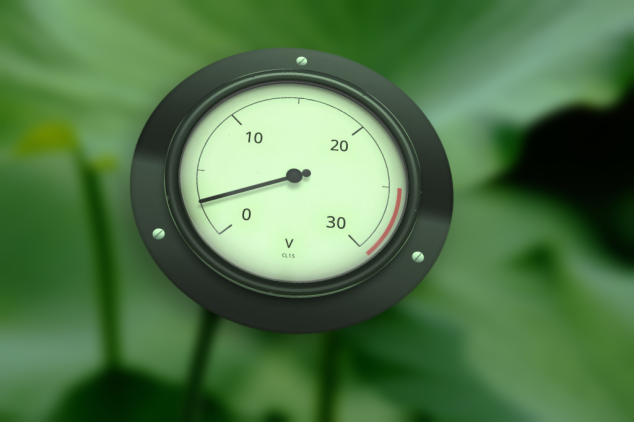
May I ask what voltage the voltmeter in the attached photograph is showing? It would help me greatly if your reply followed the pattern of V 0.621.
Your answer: V 2.5
